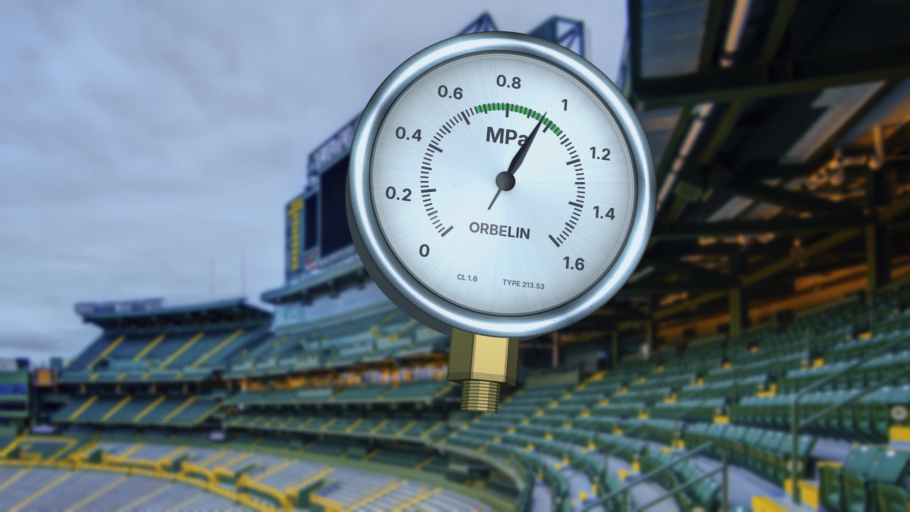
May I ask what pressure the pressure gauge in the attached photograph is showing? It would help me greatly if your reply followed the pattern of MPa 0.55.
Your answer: MPa 0.96
